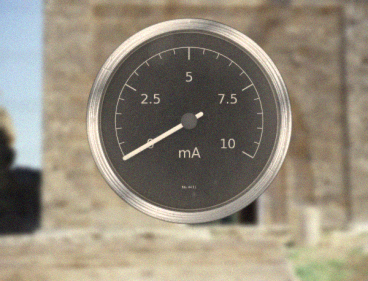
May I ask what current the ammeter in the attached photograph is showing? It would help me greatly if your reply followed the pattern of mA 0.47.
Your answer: mA 0
